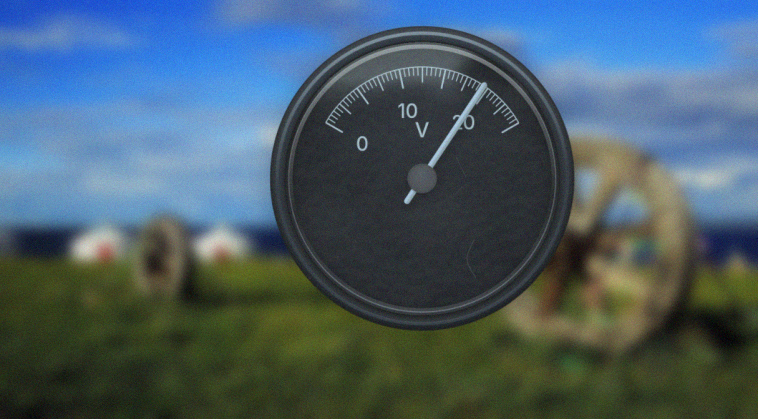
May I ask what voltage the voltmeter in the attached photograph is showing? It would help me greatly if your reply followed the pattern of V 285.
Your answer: V 19.5
